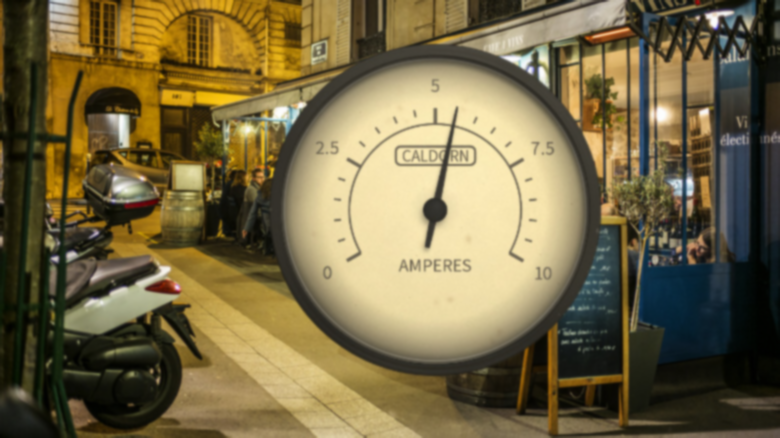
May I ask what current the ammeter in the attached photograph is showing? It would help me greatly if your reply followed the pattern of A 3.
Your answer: A 5.5
